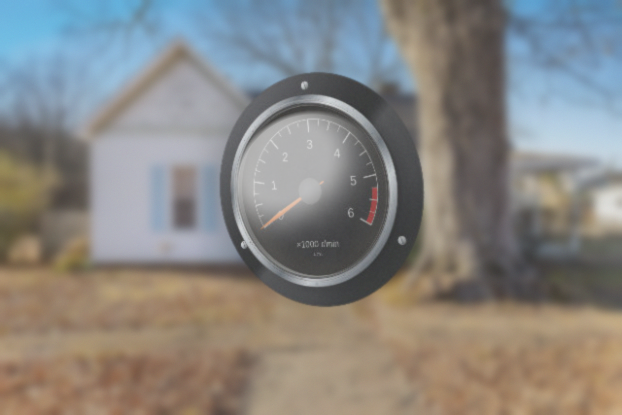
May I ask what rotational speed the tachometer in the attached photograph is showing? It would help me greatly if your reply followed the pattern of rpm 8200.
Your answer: rpm 0
